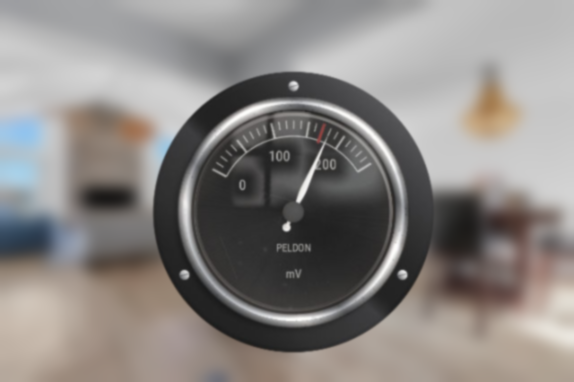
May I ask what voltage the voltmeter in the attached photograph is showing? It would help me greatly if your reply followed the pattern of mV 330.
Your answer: mV 180
